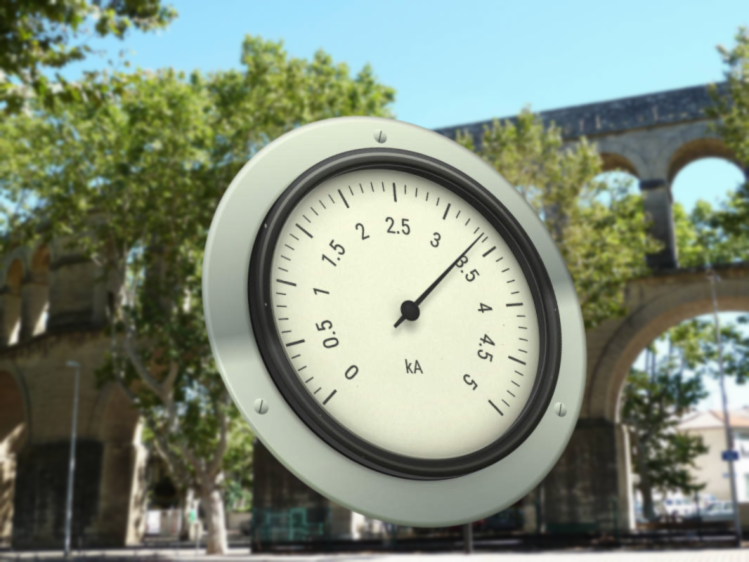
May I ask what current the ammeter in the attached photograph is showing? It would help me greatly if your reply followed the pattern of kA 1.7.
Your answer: kA 3.35
